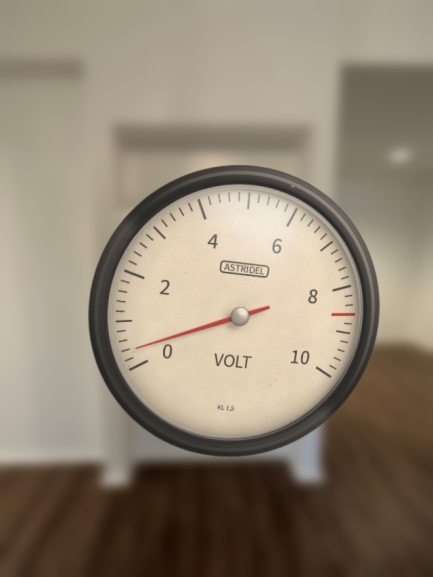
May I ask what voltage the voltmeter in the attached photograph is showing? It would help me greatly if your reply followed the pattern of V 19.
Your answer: V 0.4
